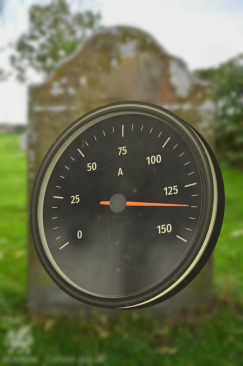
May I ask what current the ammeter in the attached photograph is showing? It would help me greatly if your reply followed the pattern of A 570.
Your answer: A 135
